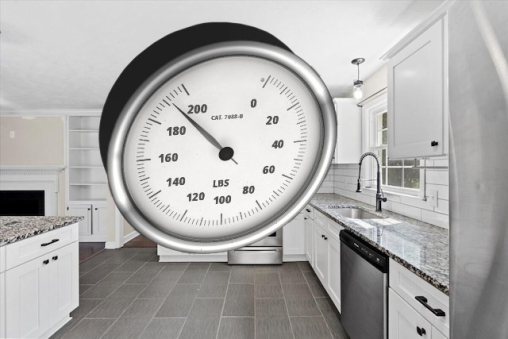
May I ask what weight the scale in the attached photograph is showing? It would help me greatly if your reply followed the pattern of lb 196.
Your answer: lb 192
